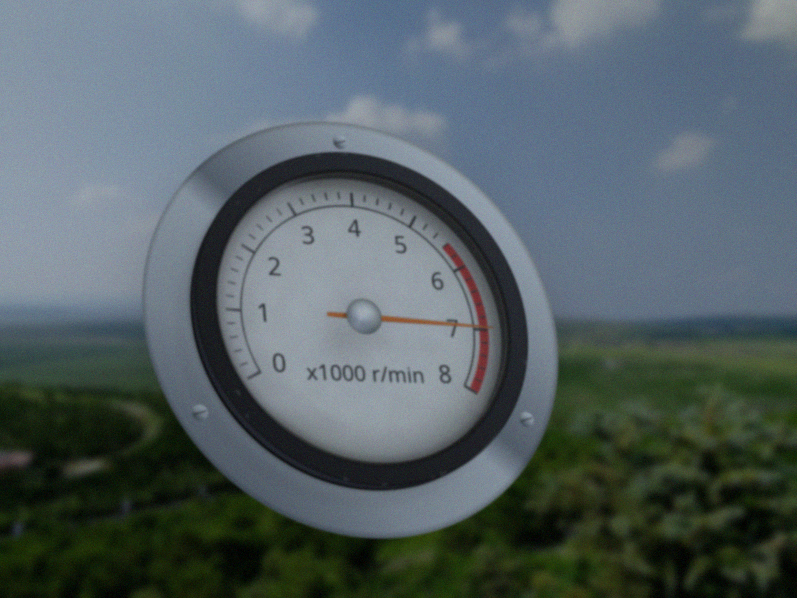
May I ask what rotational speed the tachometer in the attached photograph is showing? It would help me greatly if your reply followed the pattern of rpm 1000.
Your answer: rpm 7000
